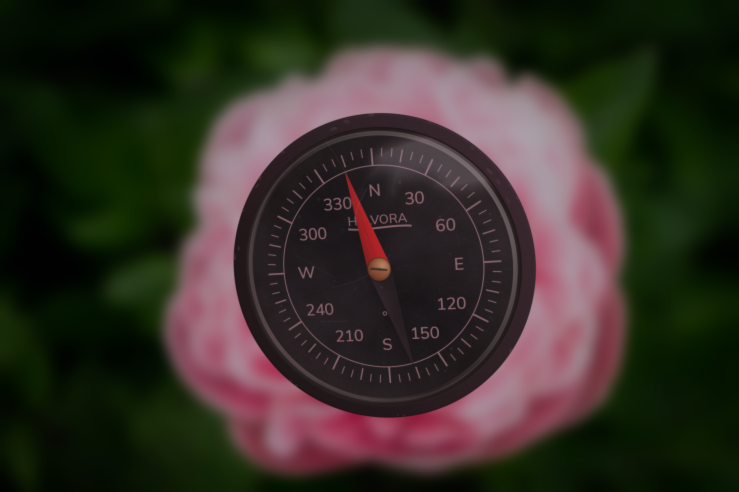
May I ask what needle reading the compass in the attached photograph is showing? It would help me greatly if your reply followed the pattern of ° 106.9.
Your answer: ° 345
